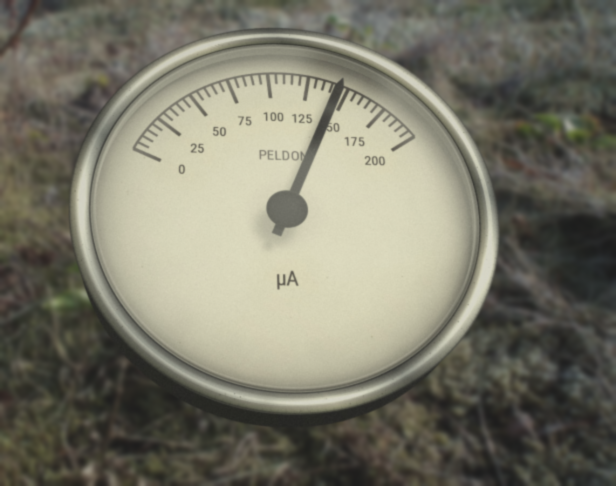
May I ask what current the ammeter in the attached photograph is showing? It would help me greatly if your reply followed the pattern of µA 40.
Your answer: µA 145
